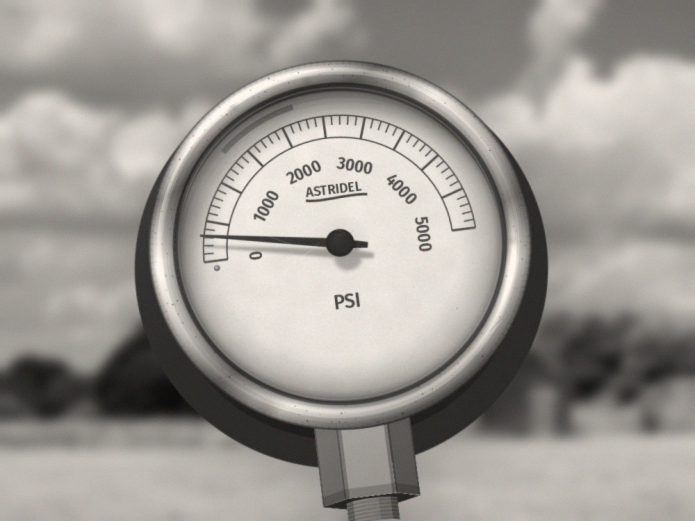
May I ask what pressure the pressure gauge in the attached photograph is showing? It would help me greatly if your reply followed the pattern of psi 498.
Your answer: psi 300
